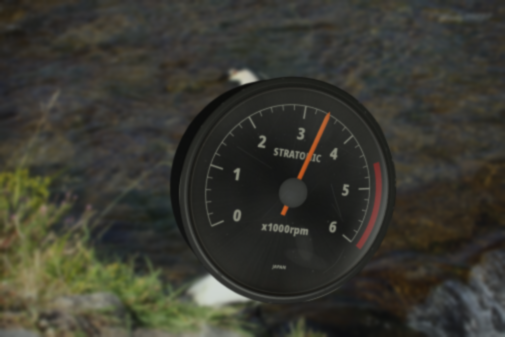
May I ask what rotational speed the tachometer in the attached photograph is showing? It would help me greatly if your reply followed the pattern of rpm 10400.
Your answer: rpm 3400
